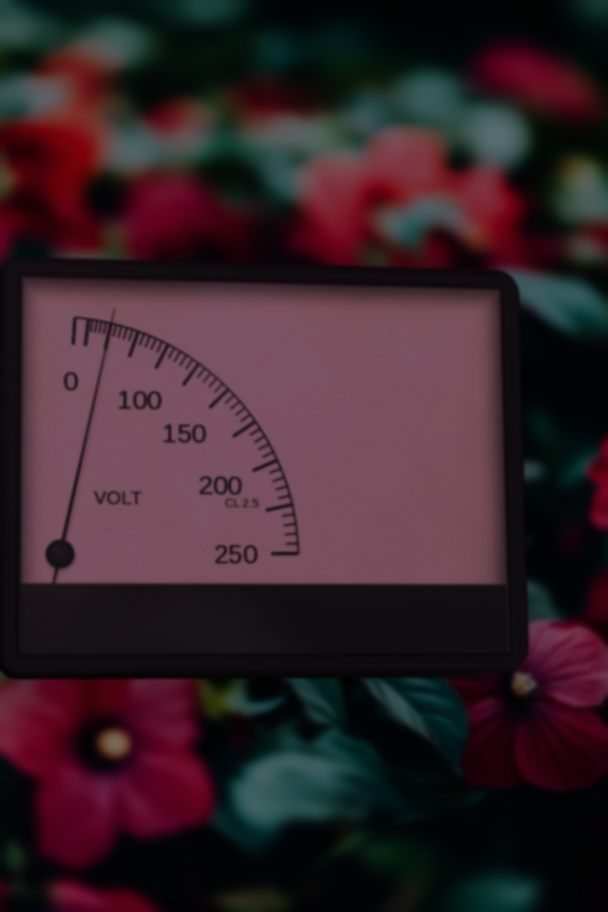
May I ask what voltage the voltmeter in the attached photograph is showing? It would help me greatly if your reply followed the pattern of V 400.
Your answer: V 50
